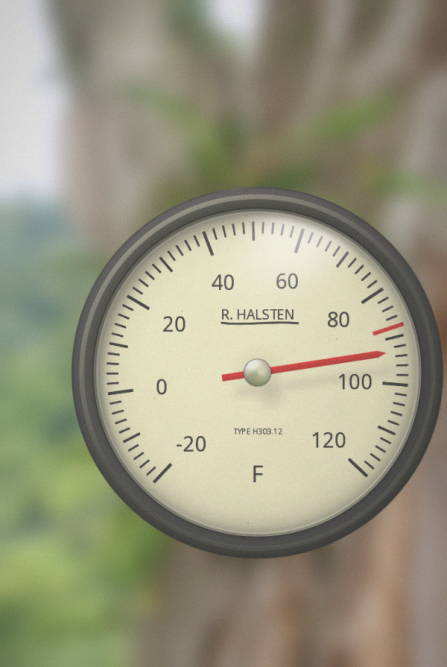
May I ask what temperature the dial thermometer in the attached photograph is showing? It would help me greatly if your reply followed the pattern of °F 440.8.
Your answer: °F 93
